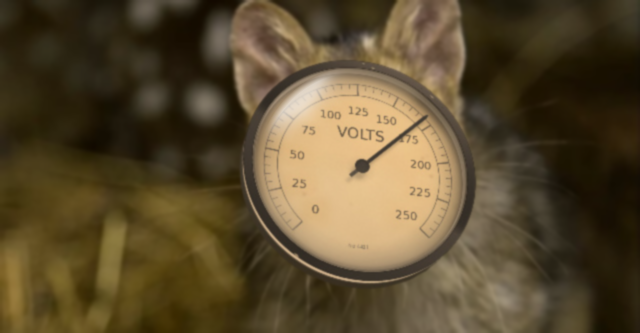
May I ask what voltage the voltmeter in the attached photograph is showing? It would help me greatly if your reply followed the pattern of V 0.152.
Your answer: V 170
